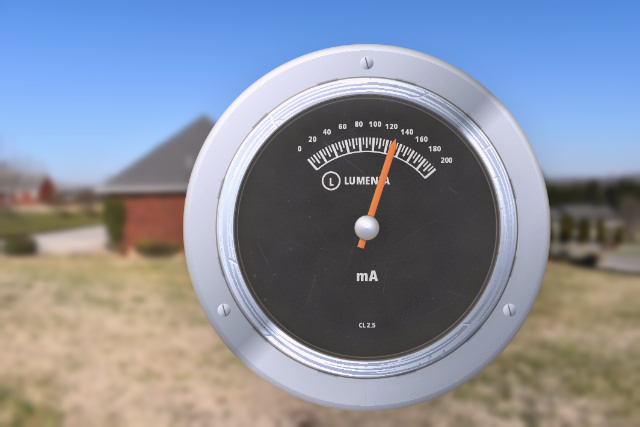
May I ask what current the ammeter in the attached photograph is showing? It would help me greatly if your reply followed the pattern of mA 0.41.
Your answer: mA 130
